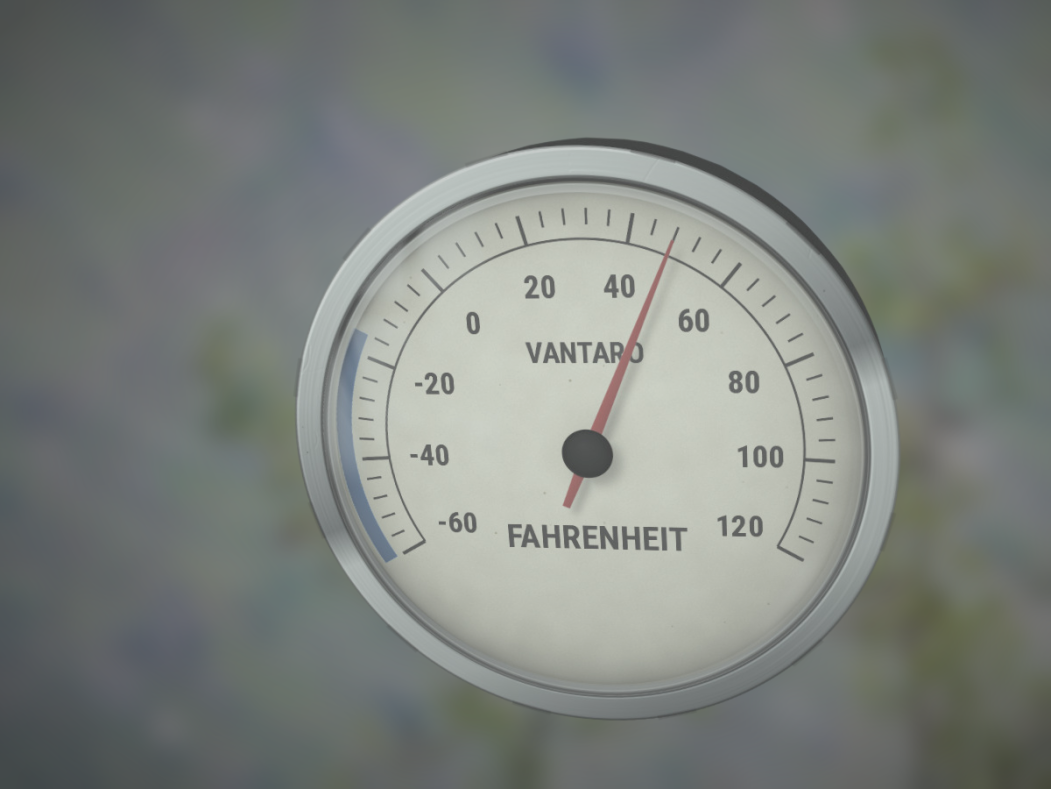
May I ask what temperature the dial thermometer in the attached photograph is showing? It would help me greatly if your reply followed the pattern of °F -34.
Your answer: °F 48
